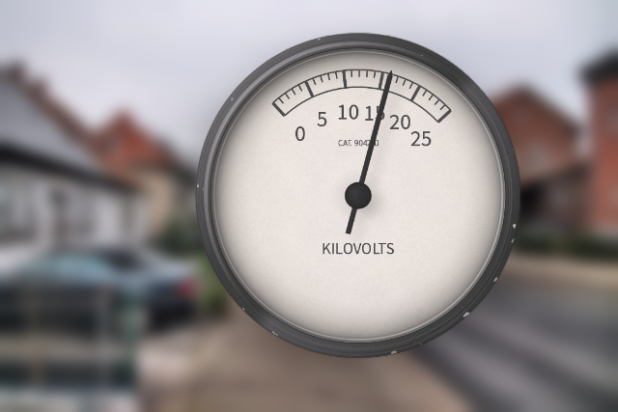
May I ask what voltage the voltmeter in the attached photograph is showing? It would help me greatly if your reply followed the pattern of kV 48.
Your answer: kV 16
